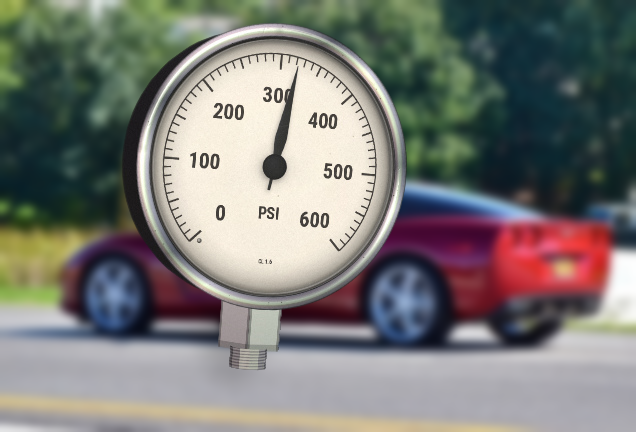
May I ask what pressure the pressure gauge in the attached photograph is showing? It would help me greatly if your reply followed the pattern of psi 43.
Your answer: psi 320
